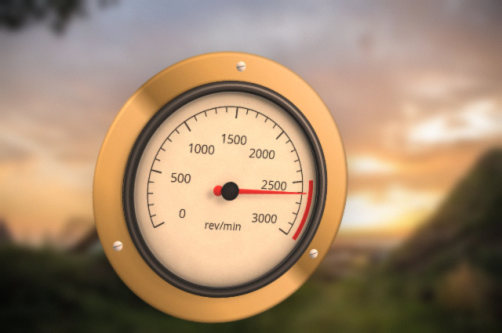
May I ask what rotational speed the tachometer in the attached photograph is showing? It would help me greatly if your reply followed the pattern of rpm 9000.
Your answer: rpm 2600
